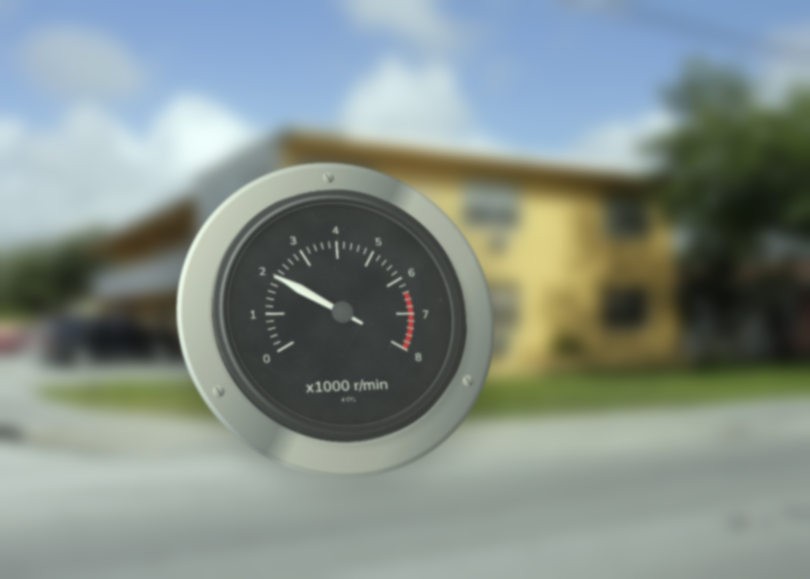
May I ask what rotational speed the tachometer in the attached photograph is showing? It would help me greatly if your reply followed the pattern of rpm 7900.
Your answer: rpm 2000
